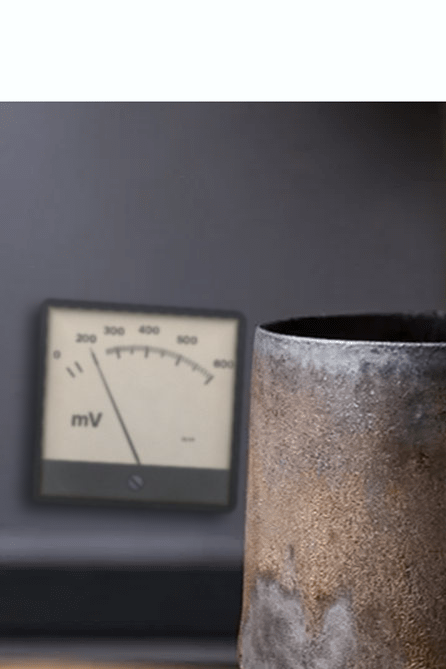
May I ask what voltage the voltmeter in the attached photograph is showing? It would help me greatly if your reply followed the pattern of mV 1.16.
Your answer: mV 200
